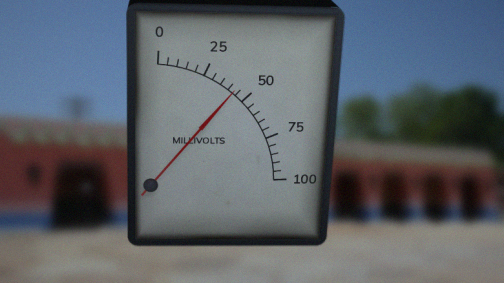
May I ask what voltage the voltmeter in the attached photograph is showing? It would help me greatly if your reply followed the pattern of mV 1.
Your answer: mV 42.5
